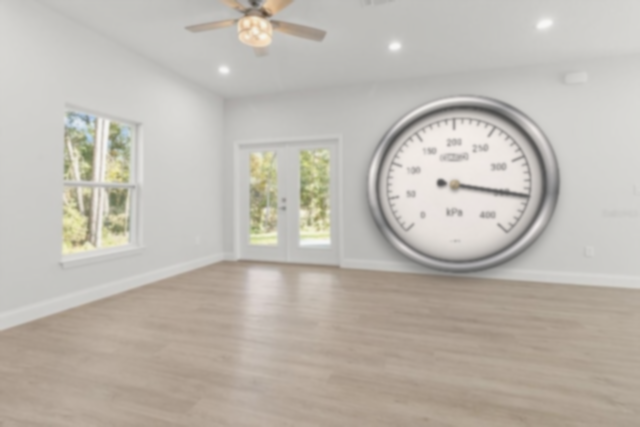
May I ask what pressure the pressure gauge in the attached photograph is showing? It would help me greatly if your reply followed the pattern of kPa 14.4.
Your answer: kPa 350
